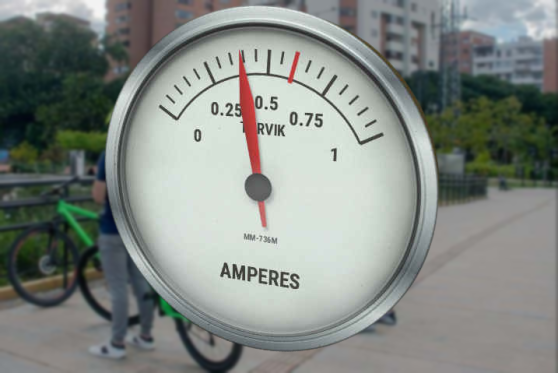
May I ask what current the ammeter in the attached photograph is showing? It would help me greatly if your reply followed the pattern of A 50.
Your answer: A 0.4
